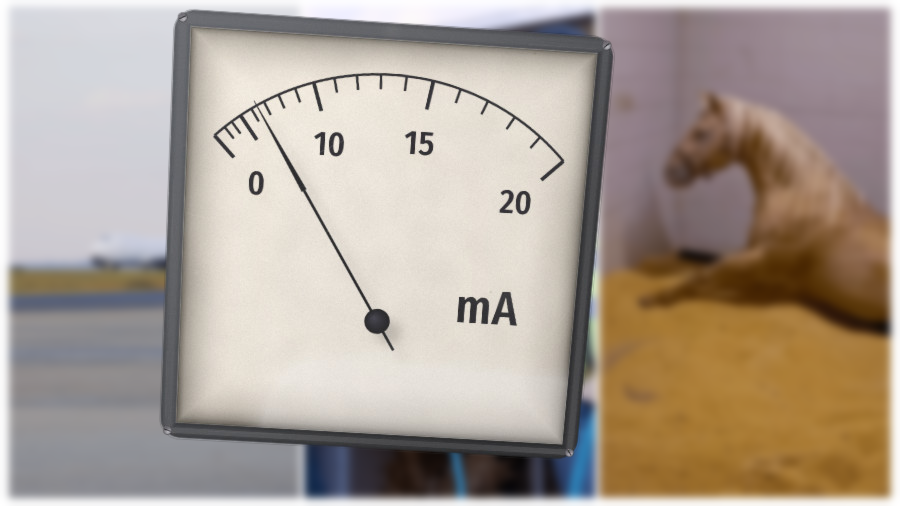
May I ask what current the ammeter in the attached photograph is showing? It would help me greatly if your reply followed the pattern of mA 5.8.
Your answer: mA 6.5
